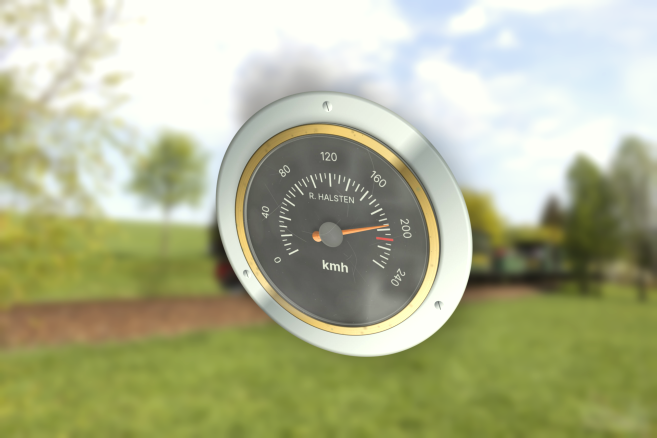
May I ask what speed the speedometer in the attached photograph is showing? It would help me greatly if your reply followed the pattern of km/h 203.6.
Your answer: km/h 195
